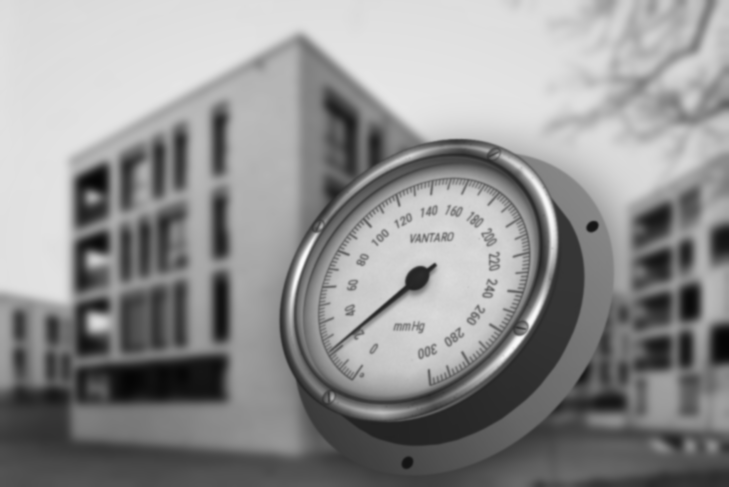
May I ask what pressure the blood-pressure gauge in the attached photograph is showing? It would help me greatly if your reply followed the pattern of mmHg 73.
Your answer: mmHg 20
